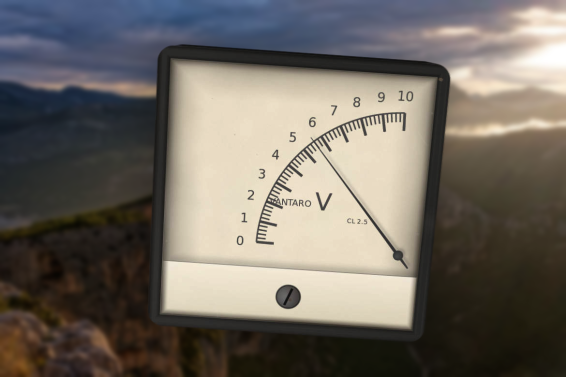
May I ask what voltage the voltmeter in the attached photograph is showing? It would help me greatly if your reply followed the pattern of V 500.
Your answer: V 5.6
